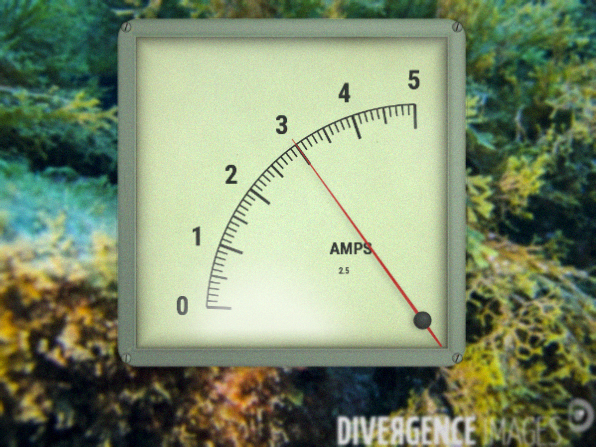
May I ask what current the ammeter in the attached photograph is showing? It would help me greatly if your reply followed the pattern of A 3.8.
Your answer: A 3
